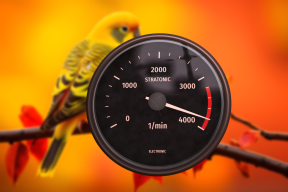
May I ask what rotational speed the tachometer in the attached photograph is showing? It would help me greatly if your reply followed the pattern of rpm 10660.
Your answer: rpm 3800
